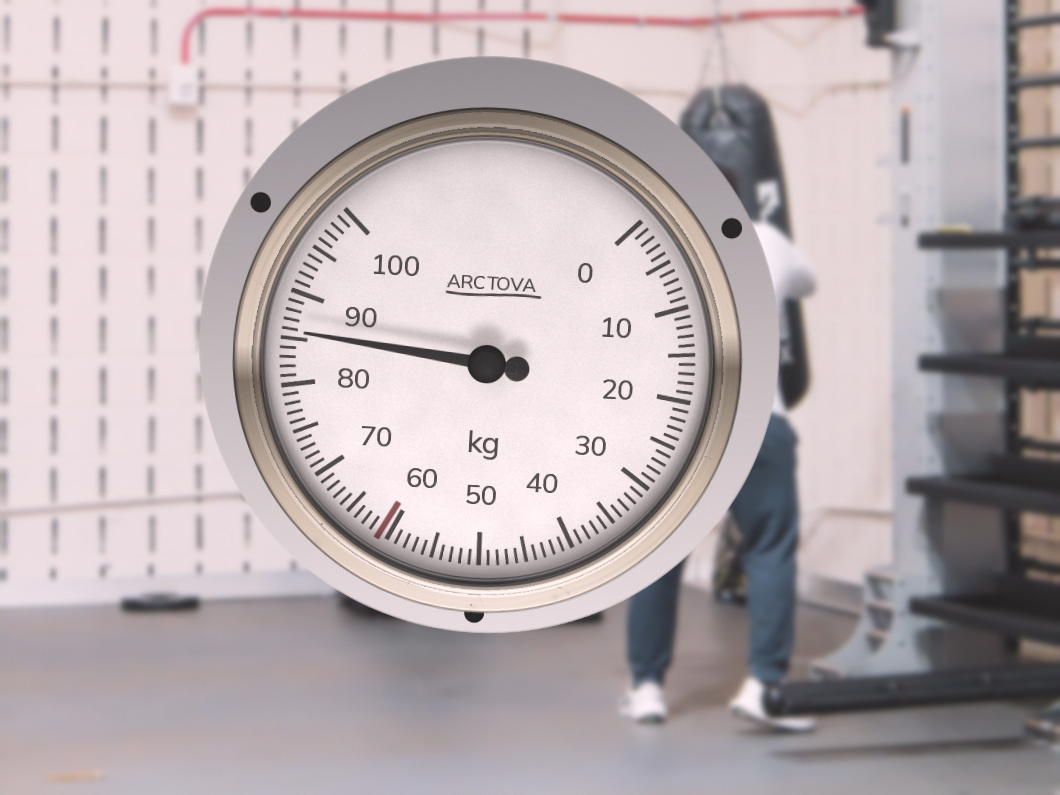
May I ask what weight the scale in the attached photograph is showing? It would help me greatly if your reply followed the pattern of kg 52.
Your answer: kg 86
